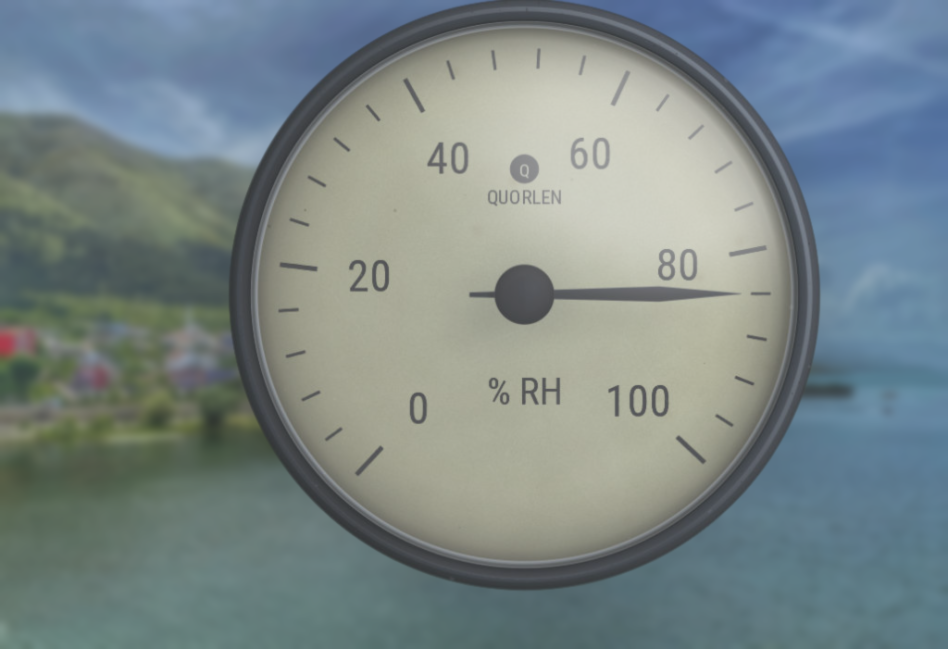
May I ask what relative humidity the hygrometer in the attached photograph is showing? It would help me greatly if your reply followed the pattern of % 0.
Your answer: % 84
